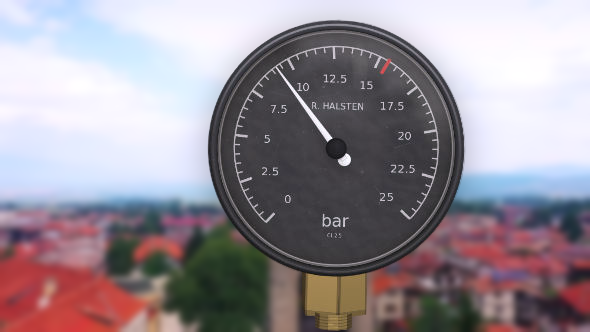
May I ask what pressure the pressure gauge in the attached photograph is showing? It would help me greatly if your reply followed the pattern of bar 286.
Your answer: bar 9.25
